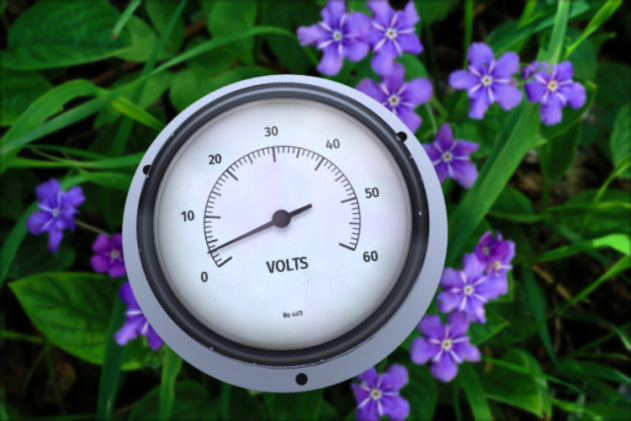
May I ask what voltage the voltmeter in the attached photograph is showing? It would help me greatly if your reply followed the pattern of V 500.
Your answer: V 3
